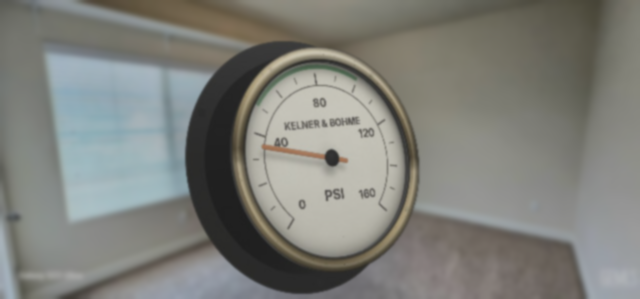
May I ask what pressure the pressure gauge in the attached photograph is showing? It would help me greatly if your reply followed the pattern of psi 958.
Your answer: psi 35
